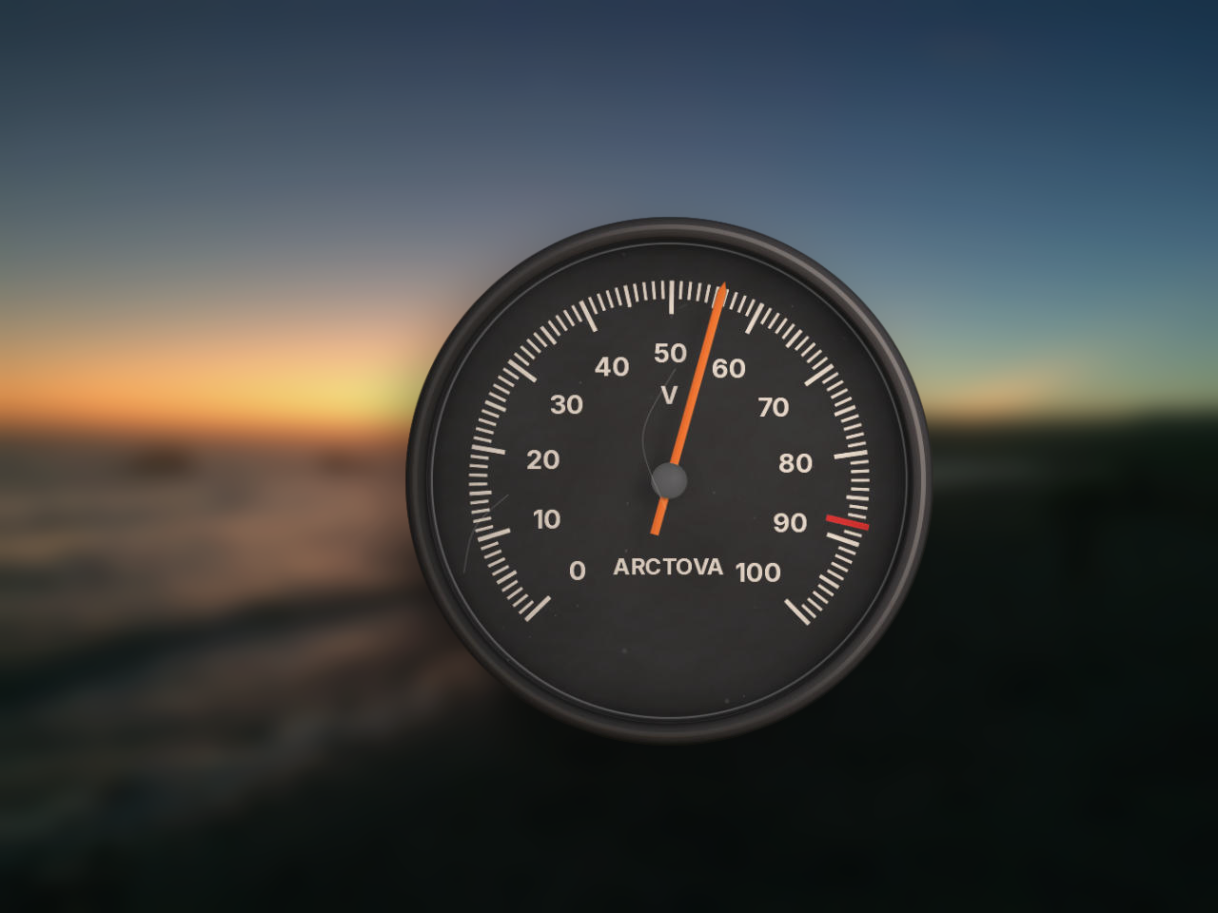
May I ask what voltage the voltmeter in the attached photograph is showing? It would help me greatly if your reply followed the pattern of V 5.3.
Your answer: V 55.5
